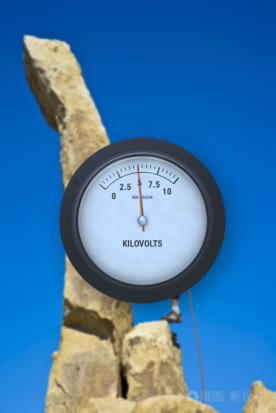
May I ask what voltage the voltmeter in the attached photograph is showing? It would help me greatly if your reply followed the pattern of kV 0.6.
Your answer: kV 5
